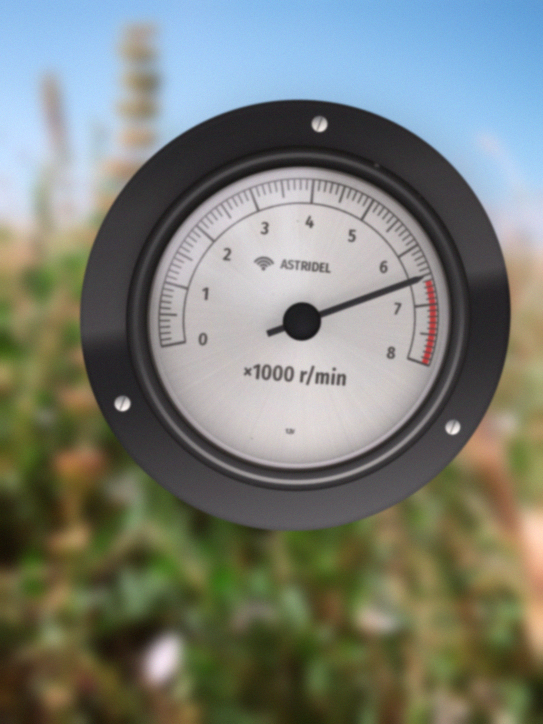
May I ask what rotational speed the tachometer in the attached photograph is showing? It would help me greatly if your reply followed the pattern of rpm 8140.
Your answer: rpm 6500
